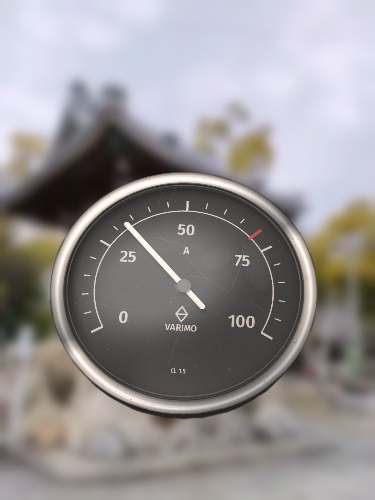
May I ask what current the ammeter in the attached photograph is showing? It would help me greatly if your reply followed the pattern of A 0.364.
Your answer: A 32.5
